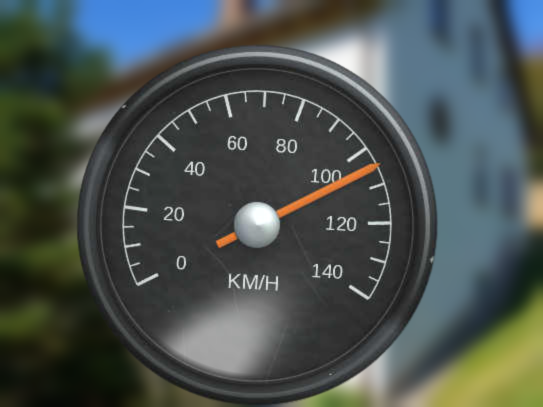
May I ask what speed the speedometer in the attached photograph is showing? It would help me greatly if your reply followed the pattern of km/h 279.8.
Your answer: km/h 105
